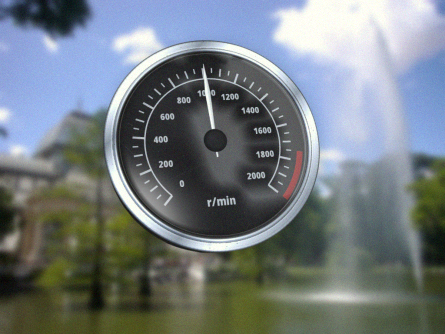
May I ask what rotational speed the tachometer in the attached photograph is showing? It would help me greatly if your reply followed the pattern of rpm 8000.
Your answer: rpm 1000
